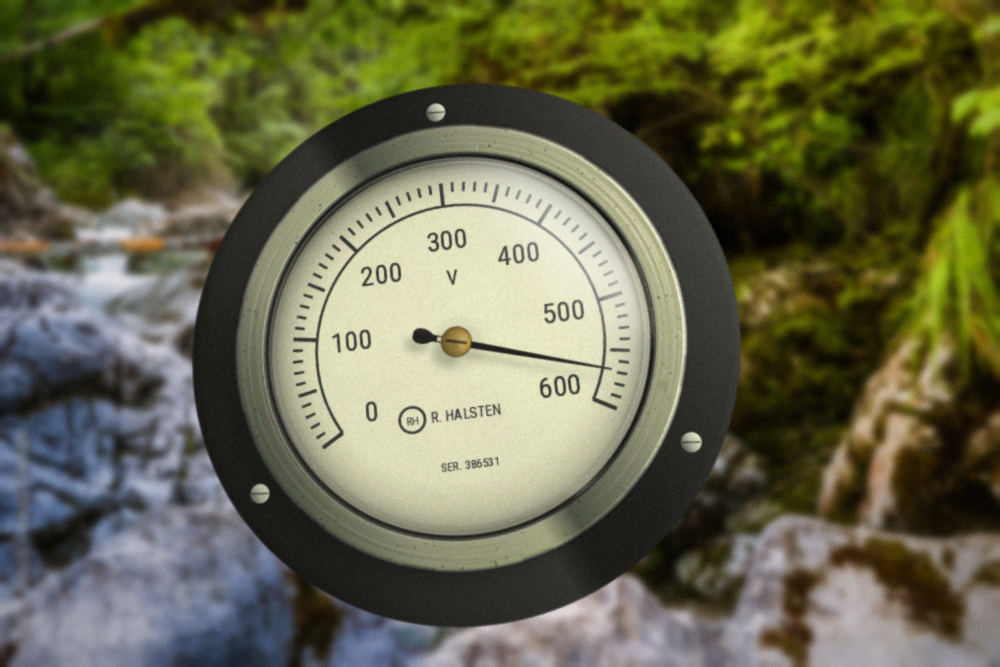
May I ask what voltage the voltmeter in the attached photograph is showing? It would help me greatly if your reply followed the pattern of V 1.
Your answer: V 570
